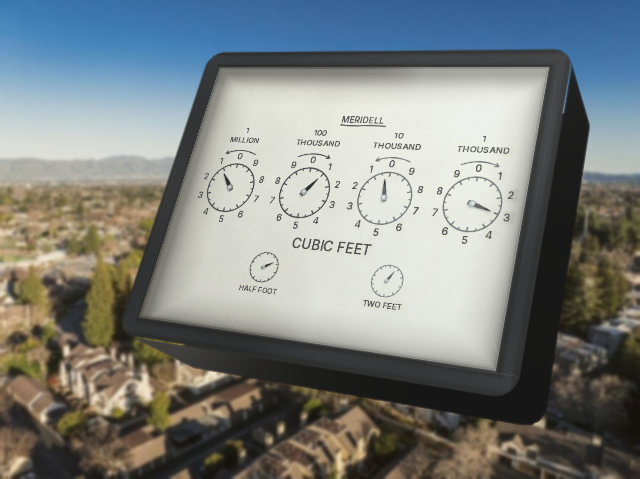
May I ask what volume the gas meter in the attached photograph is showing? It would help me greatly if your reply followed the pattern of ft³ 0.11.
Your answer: ft³ 110300
